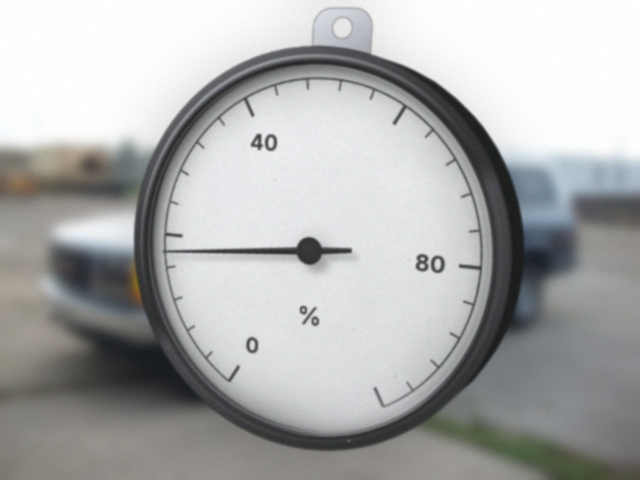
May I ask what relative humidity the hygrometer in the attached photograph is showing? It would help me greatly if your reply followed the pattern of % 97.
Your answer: % 18
